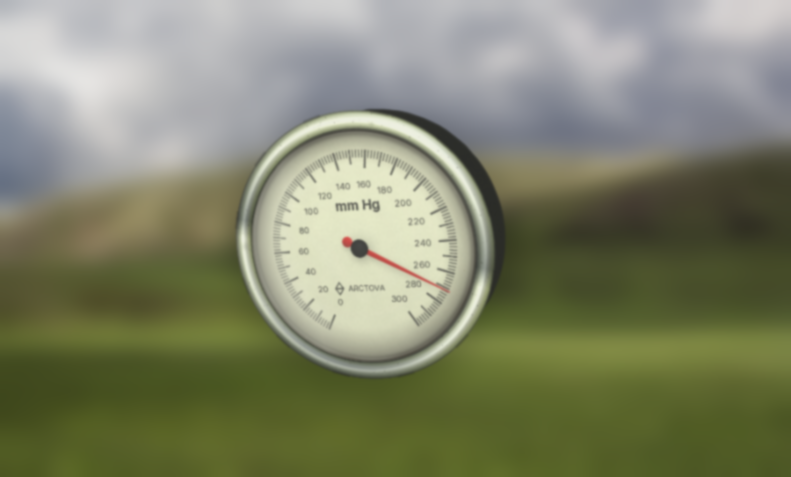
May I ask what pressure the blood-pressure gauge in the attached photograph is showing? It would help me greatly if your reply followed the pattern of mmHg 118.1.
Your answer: mmHg 270
